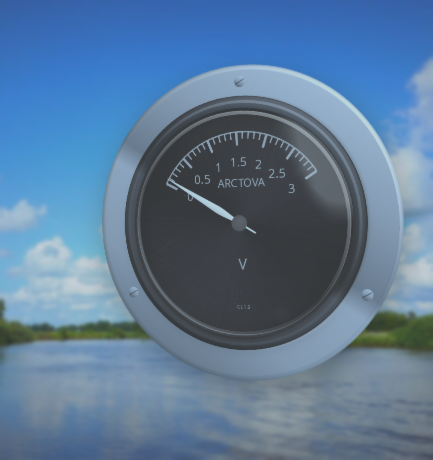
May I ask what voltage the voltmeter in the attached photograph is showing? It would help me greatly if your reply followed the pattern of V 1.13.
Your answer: V 0.1
